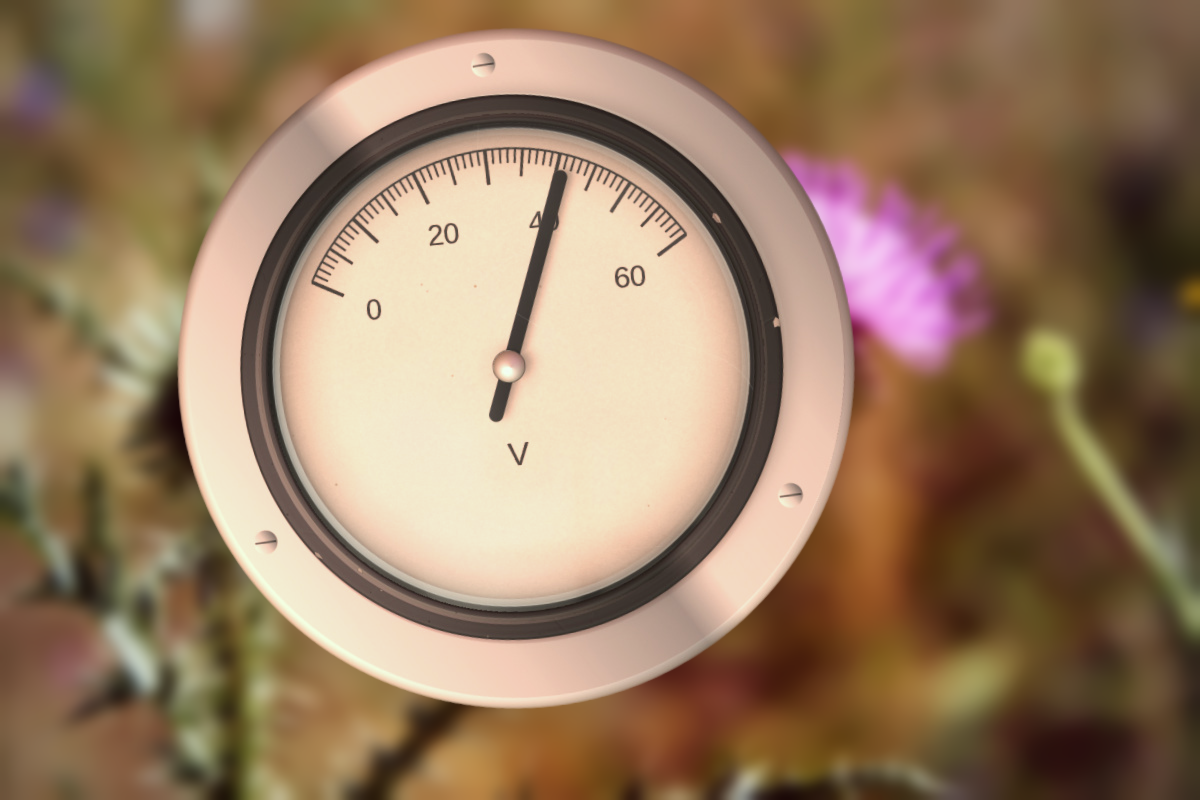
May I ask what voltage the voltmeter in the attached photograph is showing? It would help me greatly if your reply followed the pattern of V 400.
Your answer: V 41
